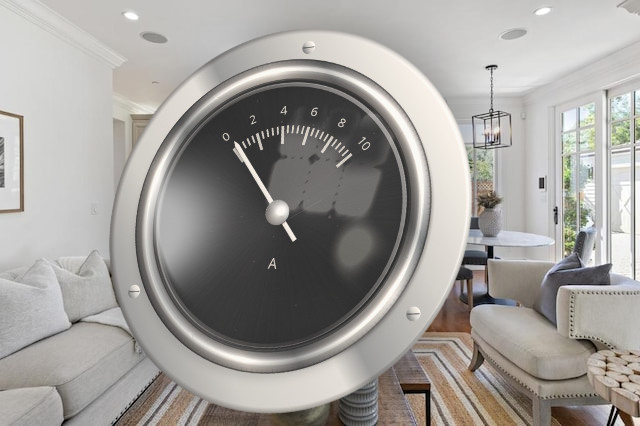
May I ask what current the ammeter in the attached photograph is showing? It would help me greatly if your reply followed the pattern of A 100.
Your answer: A 0.4
